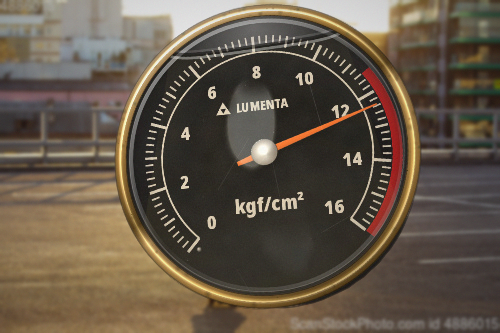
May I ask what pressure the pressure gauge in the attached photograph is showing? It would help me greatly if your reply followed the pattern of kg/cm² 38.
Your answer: kg/cm² 12.4
